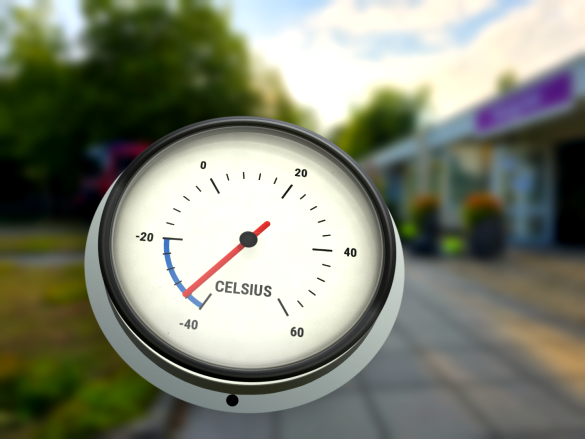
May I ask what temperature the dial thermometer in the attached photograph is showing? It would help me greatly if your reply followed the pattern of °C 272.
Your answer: °C -36
